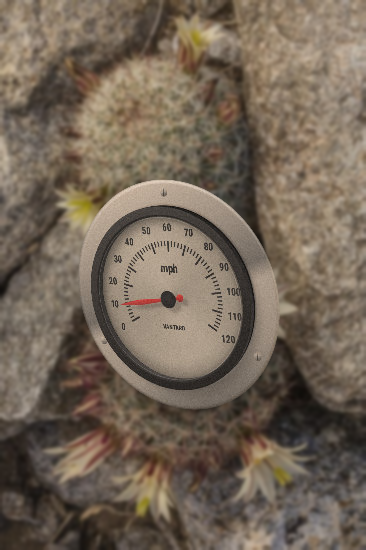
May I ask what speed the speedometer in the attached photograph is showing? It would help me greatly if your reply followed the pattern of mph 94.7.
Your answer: mph 10
